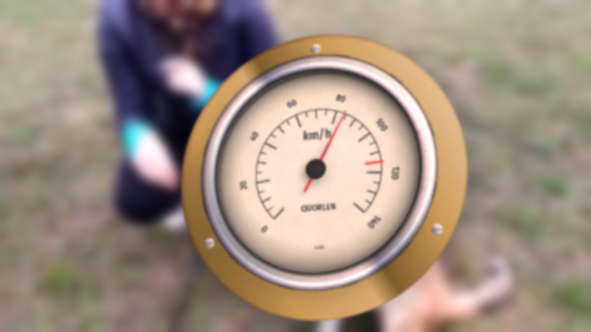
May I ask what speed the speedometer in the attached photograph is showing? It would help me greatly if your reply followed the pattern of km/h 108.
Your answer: km/h 85
